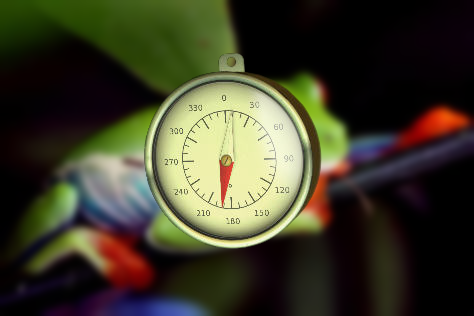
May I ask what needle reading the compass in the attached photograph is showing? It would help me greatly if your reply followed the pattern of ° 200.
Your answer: ° 190
